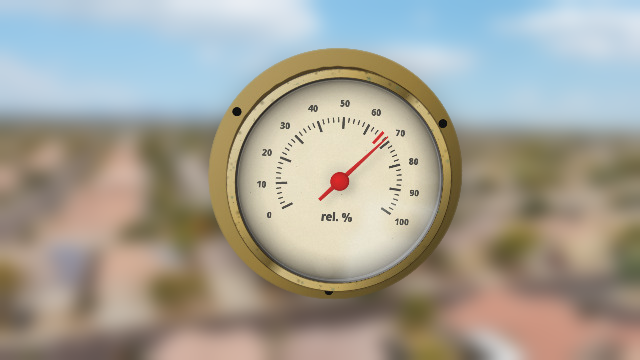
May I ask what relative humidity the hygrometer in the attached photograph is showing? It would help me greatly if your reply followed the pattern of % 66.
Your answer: % 68
